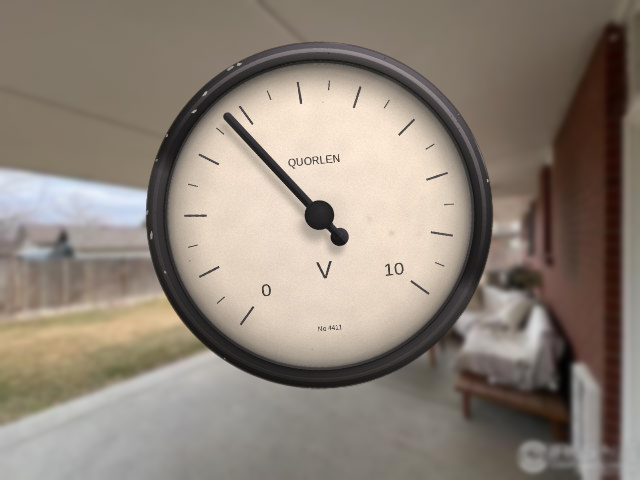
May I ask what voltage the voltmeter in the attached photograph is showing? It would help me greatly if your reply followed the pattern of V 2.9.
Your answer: V 3.75
